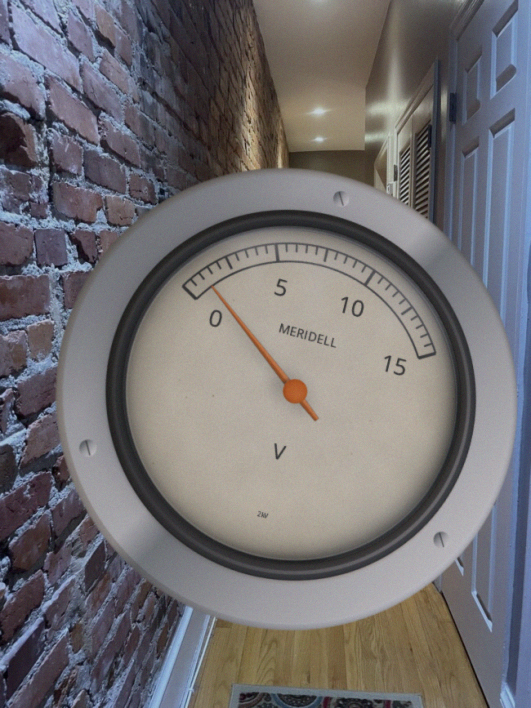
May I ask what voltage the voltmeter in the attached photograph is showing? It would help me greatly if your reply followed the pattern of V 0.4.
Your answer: V 1
